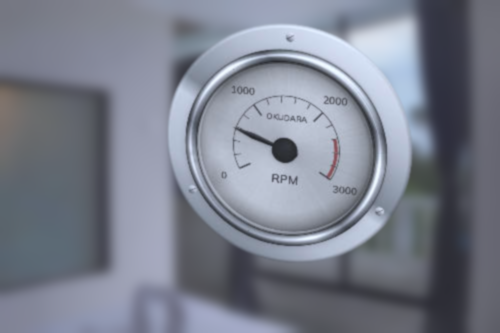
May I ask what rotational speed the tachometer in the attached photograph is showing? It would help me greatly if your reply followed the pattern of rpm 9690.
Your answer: rpm 600
